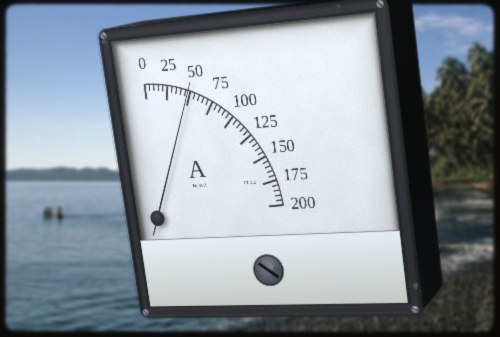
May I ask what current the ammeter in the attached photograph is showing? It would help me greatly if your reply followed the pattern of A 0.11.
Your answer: A 50
